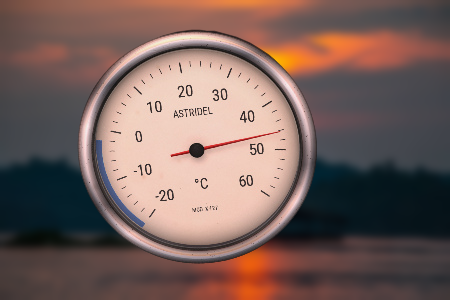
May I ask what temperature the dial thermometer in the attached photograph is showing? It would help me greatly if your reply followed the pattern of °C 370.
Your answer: °C 46
